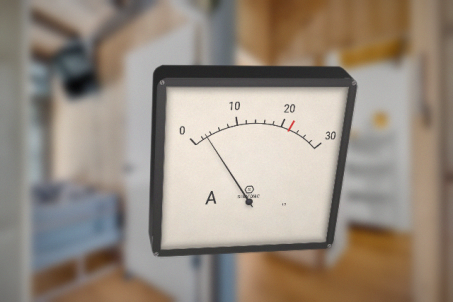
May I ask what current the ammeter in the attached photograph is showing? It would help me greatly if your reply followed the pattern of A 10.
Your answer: A 3
